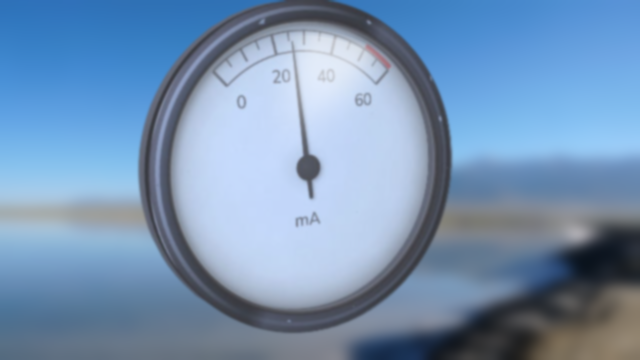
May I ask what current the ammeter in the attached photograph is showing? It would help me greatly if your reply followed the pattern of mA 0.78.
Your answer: mA 25
